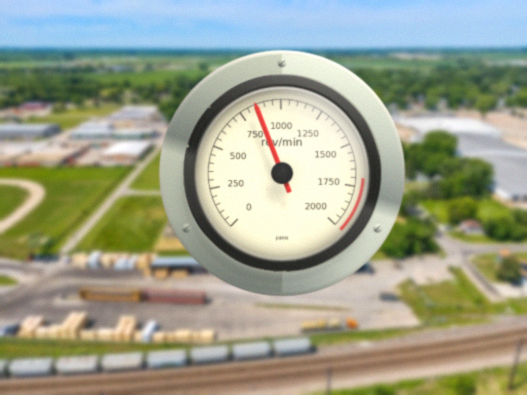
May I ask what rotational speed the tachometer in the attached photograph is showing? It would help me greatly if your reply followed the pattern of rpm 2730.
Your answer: rpm 850
